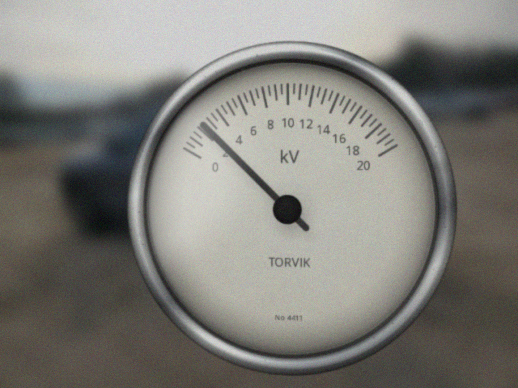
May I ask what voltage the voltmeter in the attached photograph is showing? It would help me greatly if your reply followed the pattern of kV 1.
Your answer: kV 2.5
